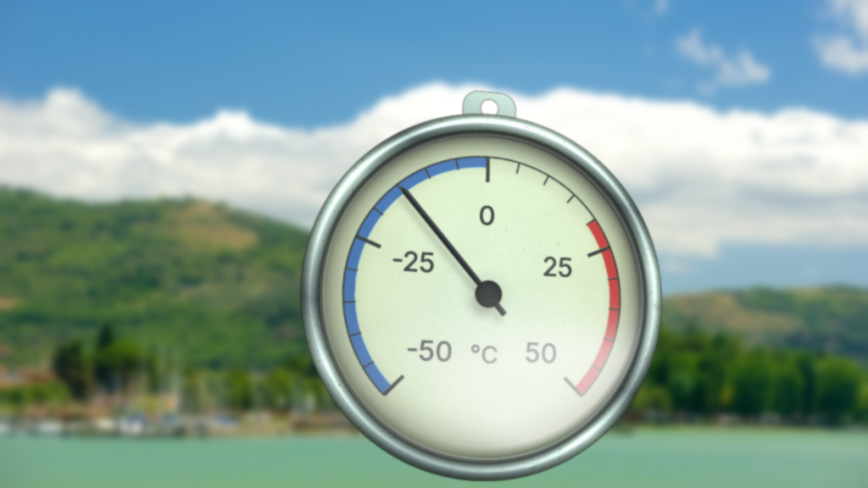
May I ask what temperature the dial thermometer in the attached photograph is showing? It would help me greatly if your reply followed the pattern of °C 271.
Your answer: °C -15
